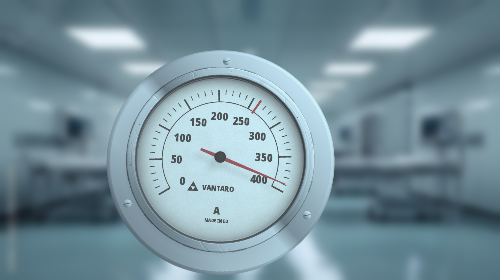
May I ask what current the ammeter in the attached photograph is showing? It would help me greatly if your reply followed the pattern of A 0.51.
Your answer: A 390
